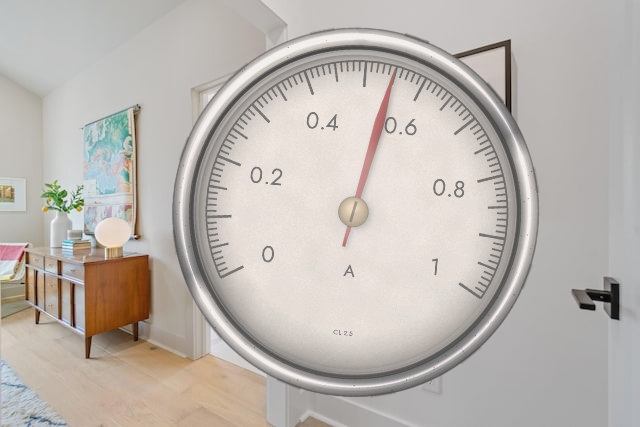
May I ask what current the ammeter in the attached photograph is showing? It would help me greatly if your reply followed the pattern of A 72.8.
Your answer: A 0.55
